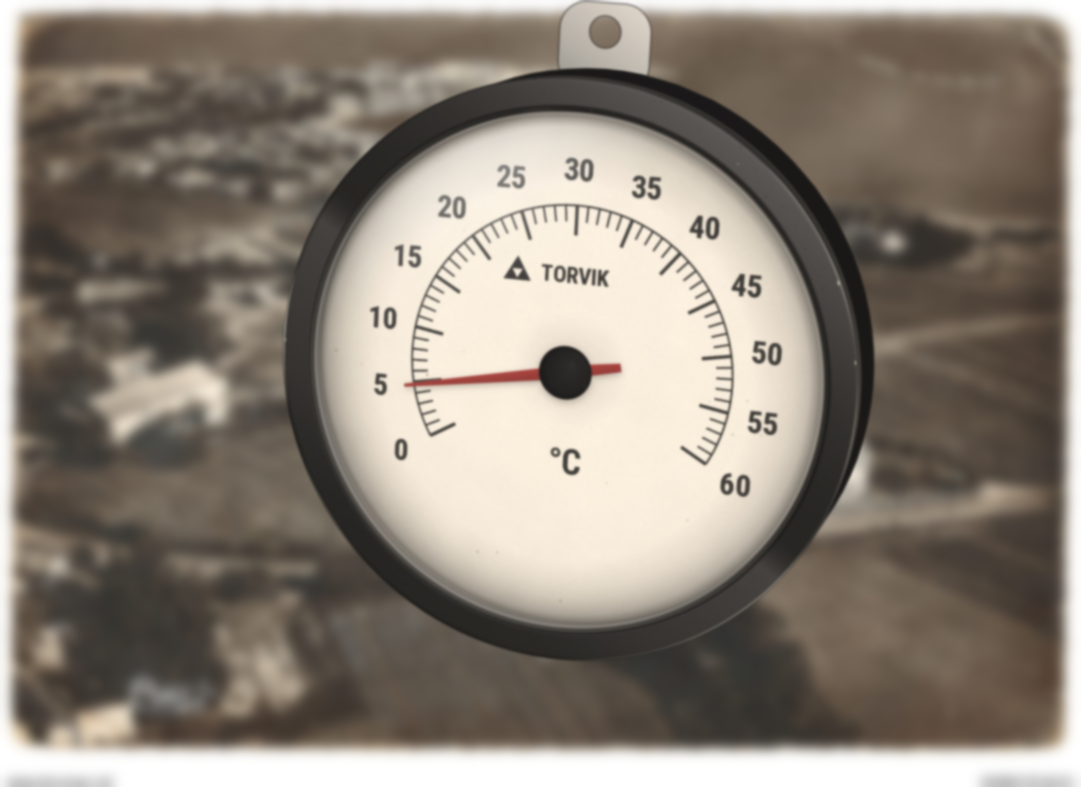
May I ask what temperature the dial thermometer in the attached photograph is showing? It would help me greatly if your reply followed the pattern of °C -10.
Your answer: °C 5
